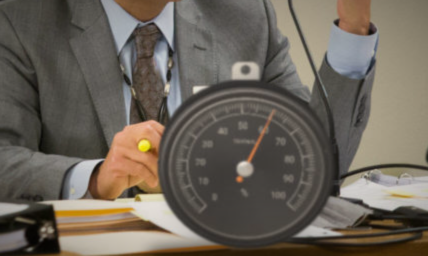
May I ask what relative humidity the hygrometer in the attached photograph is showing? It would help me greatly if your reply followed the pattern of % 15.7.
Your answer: % 60
